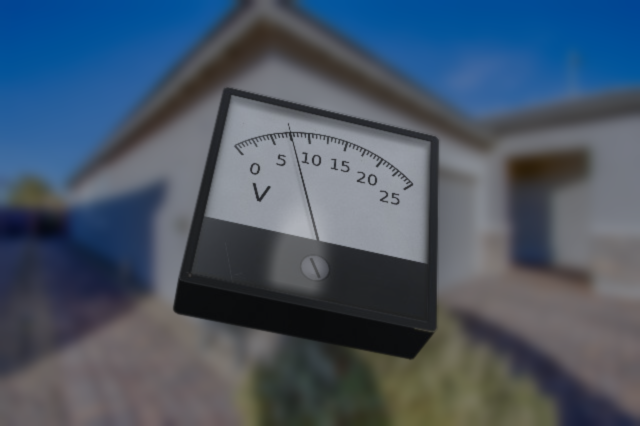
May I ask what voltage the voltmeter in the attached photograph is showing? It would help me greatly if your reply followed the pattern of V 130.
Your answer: V 7.5
